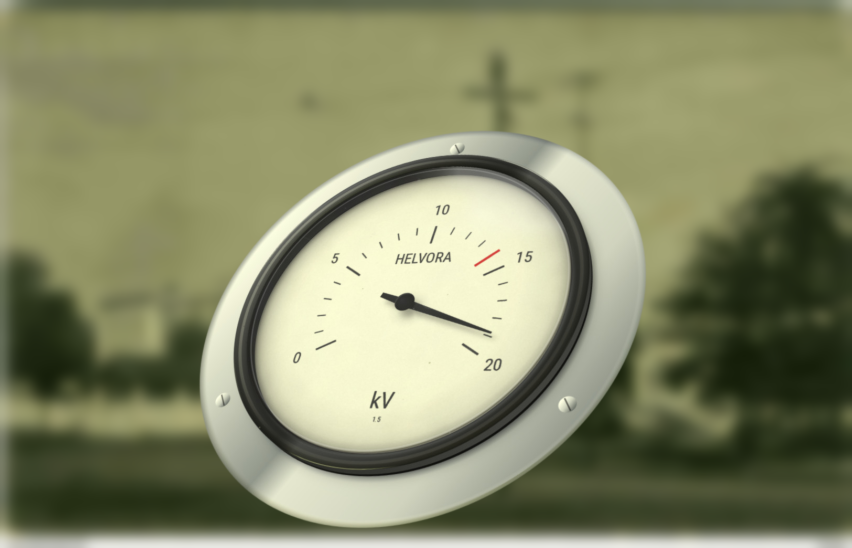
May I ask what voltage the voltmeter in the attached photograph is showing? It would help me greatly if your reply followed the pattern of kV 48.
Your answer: kV 19
